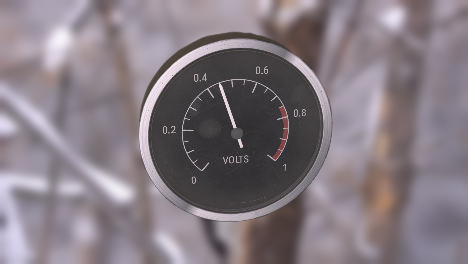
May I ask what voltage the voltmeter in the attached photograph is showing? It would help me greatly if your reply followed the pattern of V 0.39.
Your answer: V 0.45
